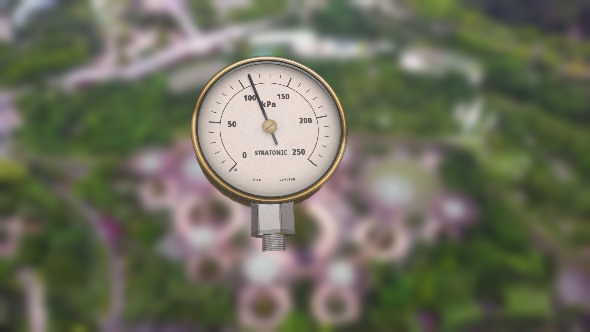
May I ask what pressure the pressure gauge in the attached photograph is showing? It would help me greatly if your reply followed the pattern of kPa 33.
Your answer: kPa 110
